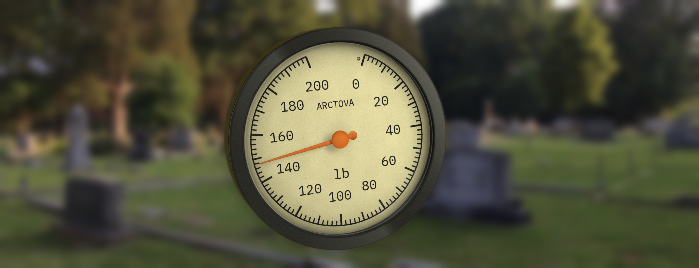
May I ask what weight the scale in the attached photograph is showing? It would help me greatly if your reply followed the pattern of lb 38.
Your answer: lb 148
